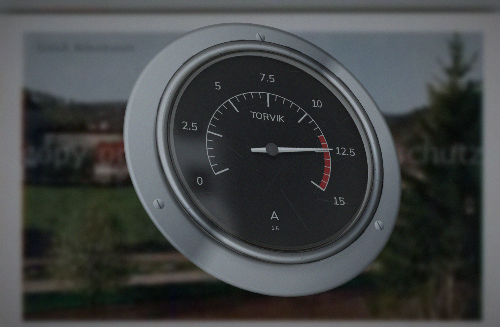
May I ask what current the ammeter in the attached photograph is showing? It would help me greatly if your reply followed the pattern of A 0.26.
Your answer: A 12.5
